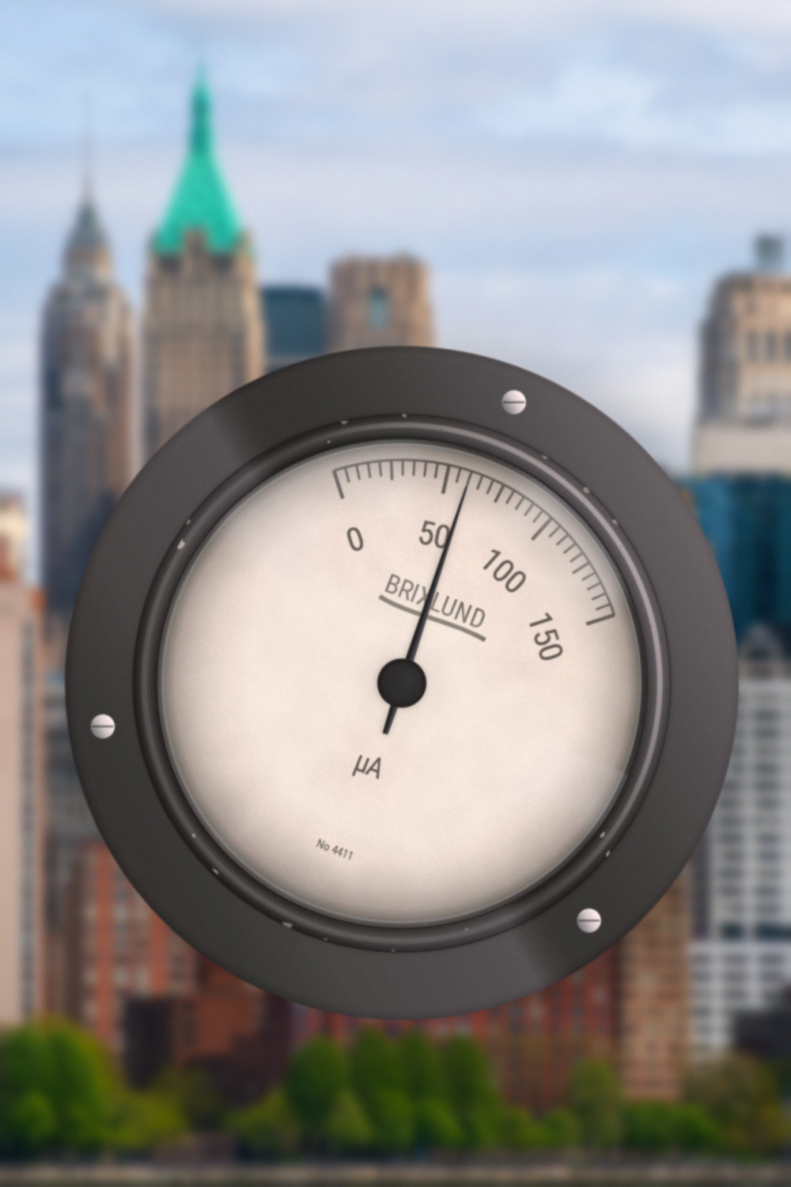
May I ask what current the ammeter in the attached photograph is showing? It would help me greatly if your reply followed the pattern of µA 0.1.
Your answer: µA 60
